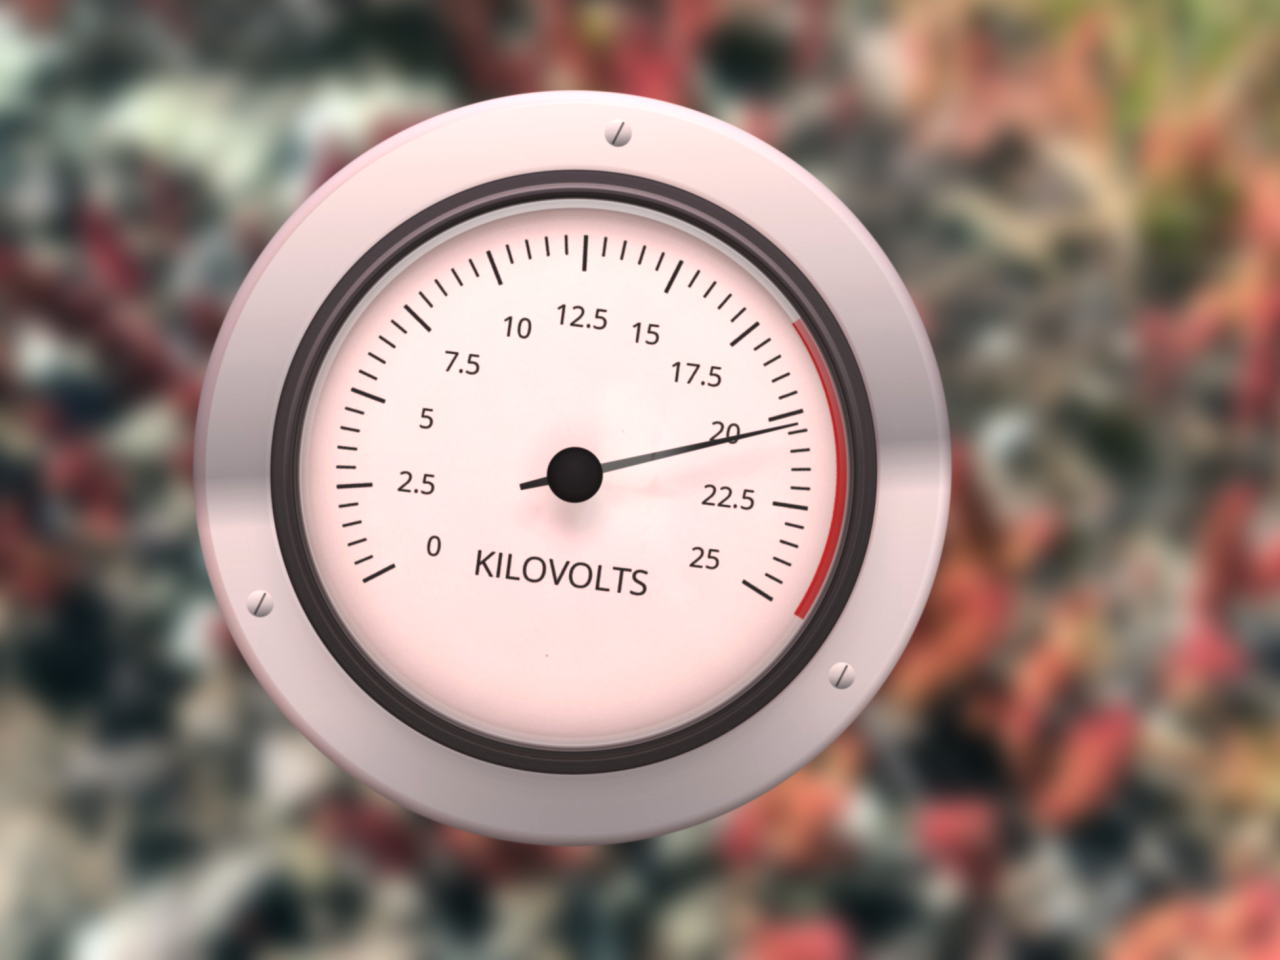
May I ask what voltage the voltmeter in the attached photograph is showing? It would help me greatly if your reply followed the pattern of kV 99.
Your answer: kV 20.25
